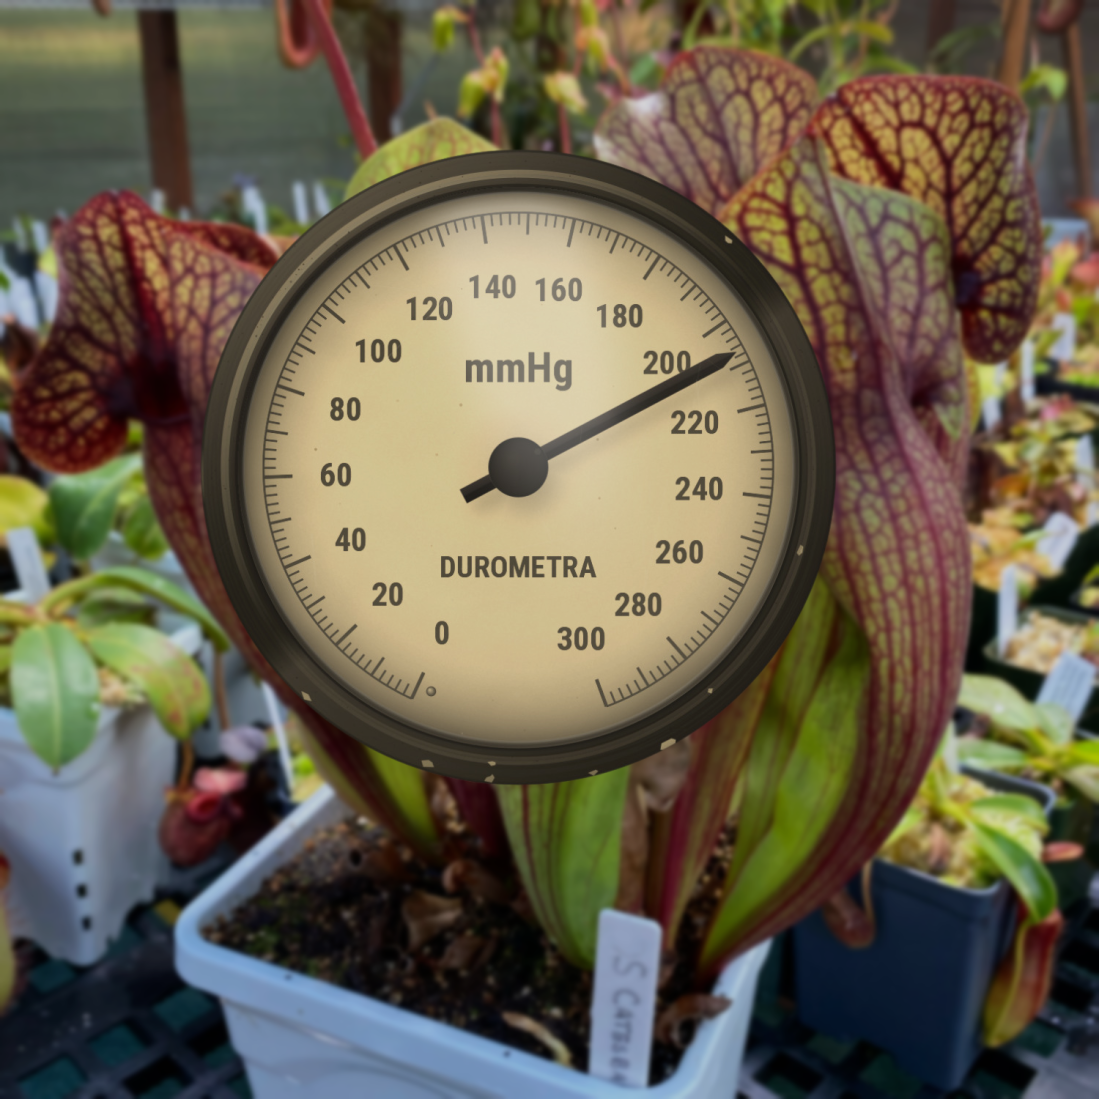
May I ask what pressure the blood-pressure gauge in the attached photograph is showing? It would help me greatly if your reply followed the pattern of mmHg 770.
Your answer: mmHg 207
